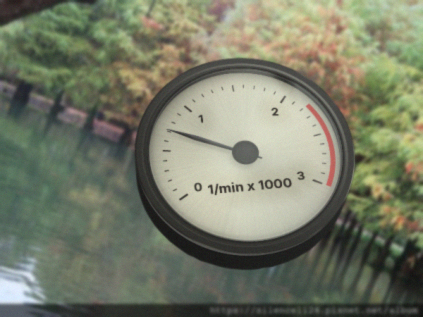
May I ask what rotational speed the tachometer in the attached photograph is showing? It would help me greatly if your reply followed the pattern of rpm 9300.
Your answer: rpm 700
